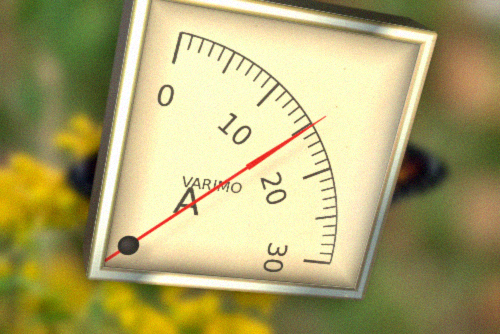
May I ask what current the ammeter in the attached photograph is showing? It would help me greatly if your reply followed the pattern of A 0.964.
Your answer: A 15
